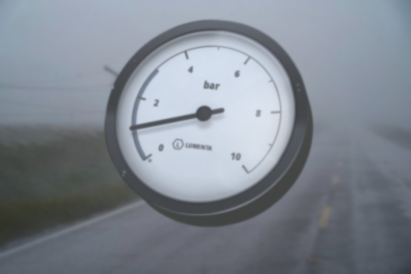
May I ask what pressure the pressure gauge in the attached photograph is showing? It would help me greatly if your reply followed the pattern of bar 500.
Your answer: bar 1
